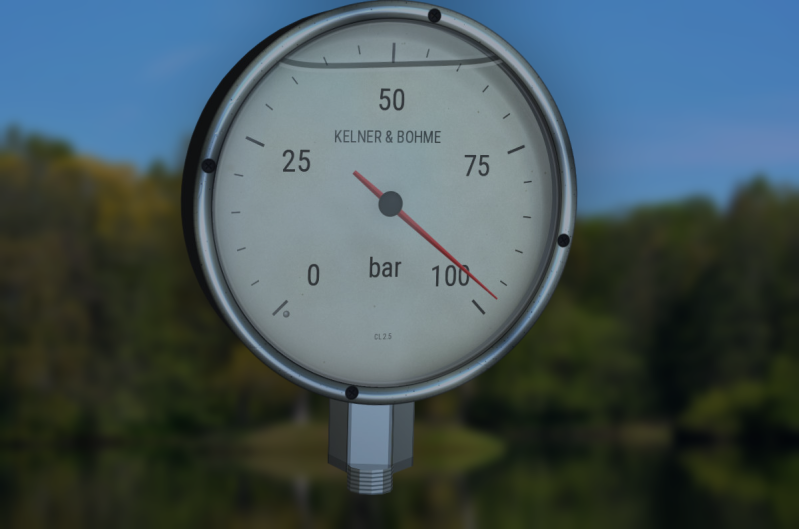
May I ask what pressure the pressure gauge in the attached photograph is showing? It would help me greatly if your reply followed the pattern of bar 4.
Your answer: bar 97.5
